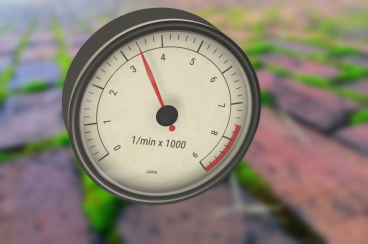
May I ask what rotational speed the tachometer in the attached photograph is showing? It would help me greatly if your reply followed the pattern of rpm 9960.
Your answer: rpm 3400
